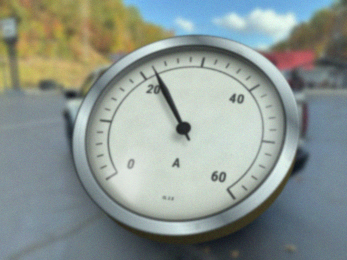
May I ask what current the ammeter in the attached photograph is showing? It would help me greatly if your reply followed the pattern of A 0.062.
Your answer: A 22
